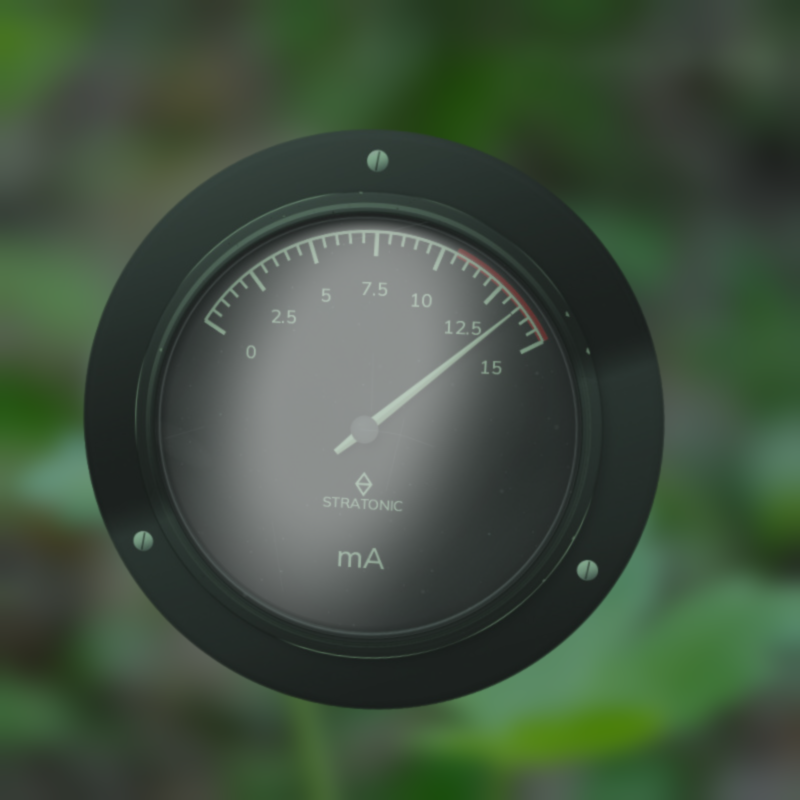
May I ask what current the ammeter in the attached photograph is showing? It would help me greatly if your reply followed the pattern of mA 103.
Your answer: mA 13.5
